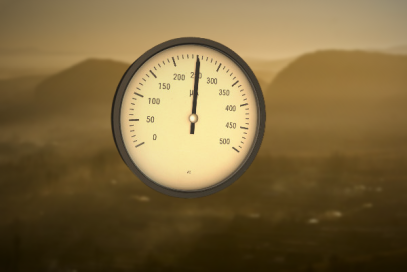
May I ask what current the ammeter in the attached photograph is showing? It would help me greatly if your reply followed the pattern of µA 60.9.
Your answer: µA 250
